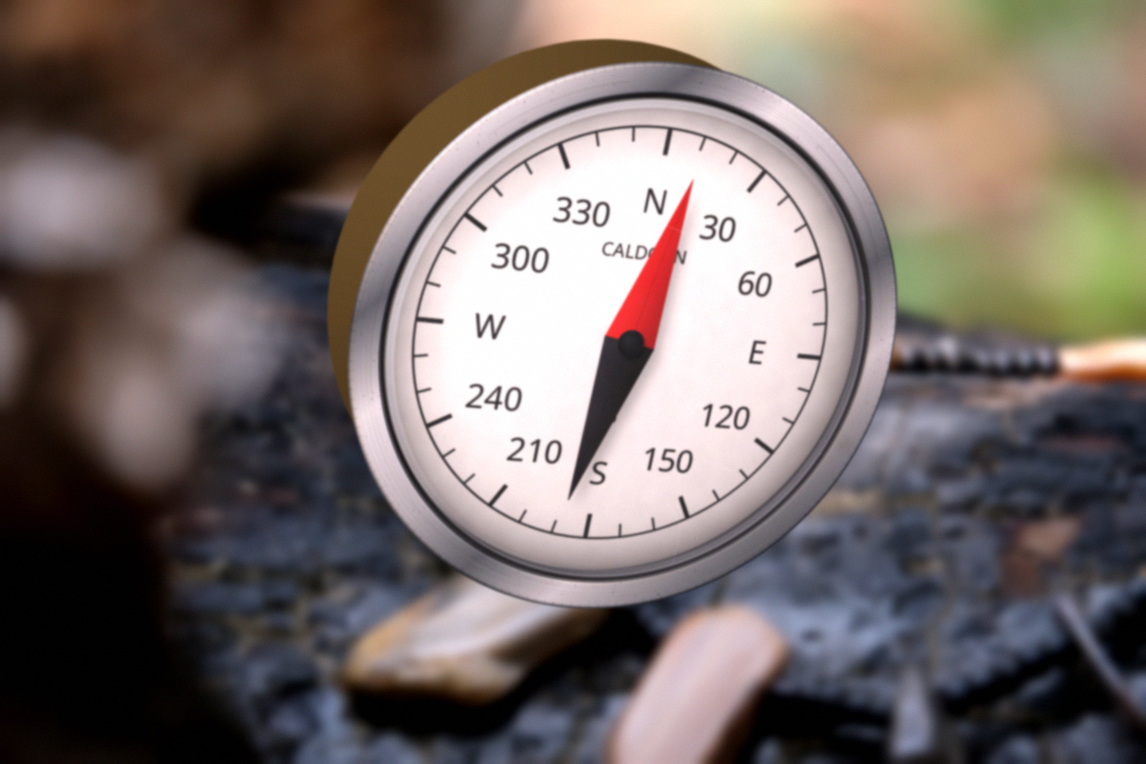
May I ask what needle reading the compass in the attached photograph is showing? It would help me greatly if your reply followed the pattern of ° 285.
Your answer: ° 10
